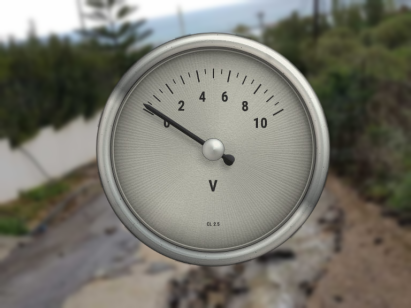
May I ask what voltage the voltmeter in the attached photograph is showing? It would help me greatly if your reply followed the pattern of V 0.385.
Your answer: V 0.25
